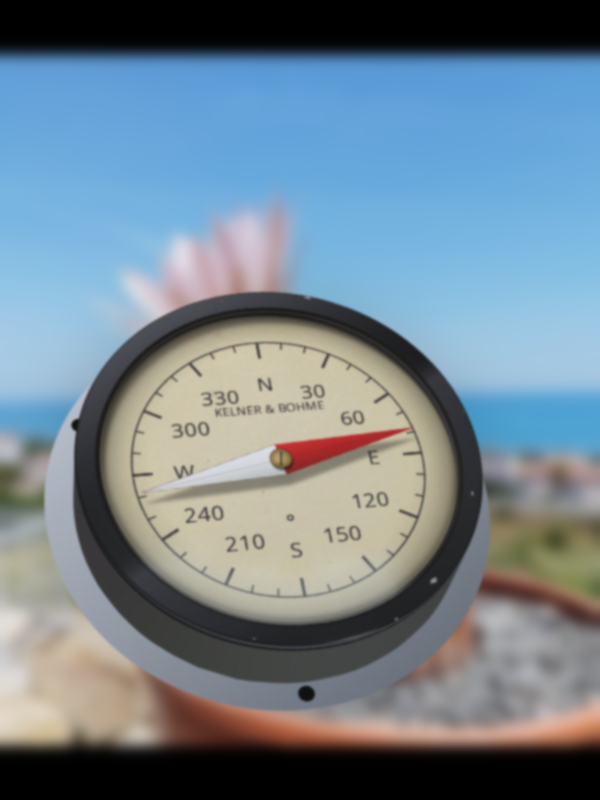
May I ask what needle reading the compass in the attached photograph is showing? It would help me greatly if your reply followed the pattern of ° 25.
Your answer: ° 80
